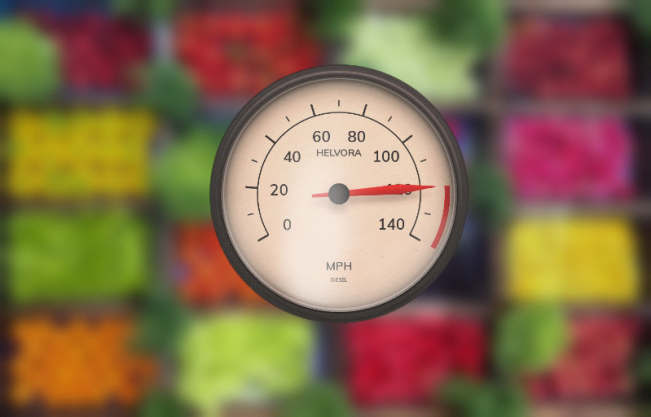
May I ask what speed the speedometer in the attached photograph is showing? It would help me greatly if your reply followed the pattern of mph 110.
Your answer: mph 120
